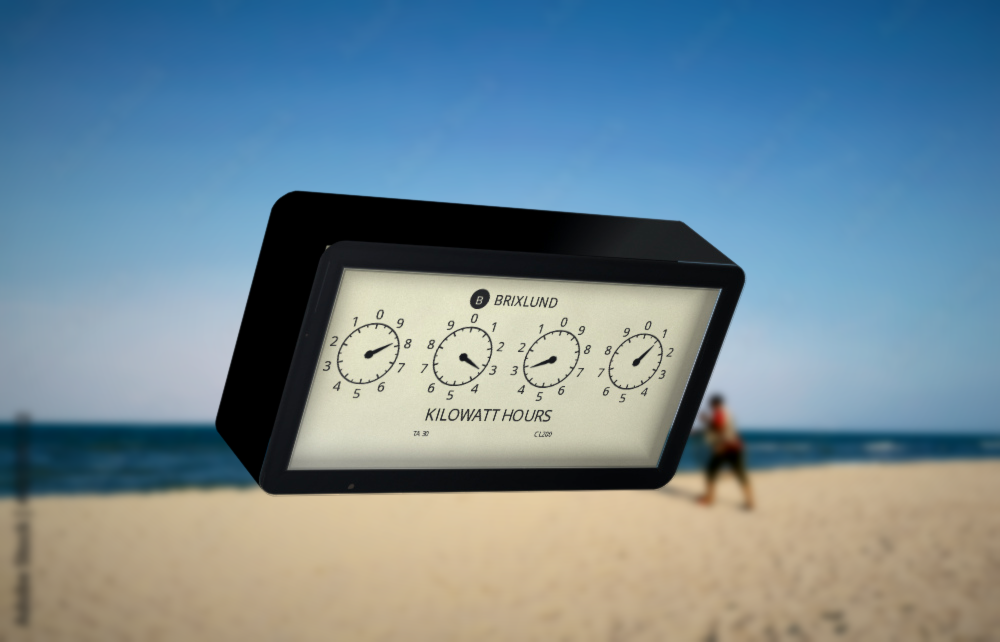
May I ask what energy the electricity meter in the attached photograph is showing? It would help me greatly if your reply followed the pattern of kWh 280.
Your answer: kWh 8331
